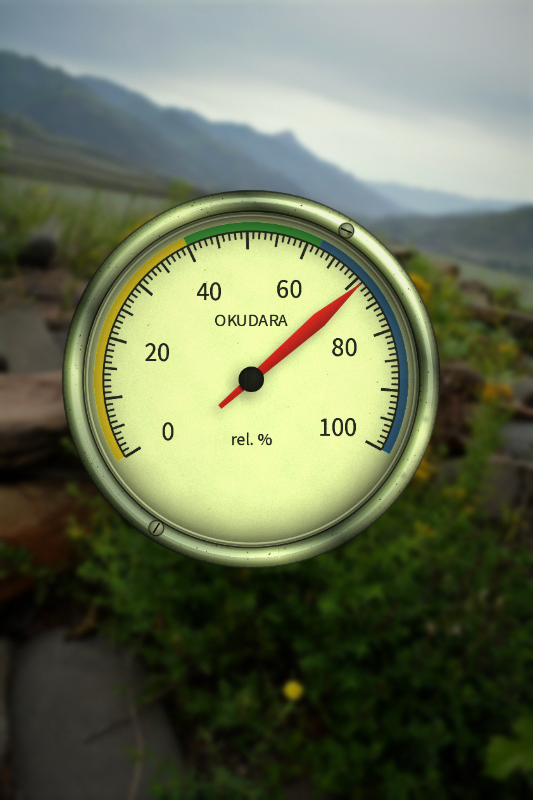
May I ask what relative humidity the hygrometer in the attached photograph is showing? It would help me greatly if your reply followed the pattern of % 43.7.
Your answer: % 71
